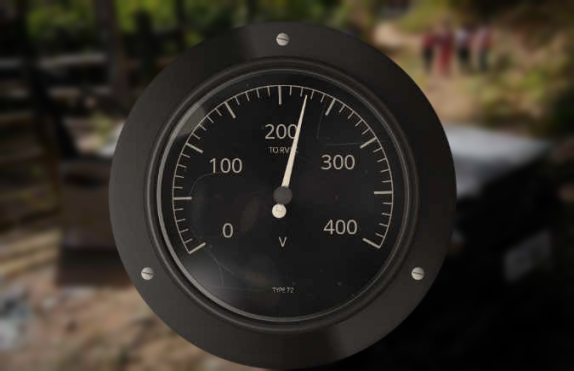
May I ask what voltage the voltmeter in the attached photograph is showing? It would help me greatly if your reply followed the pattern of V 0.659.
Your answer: V 225
